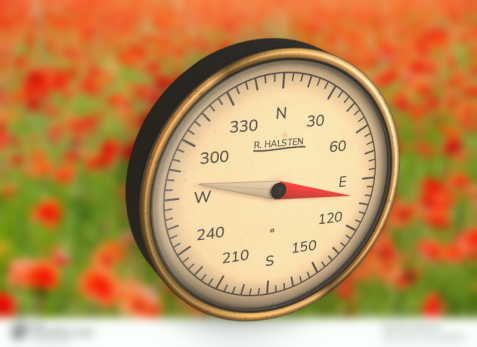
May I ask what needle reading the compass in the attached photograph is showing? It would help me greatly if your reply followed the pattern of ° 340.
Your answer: ° 100
